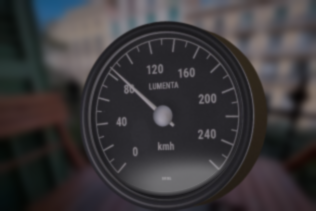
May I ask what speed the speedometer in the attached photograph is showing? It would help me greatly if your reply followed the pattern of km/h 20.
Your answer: km/h 85
